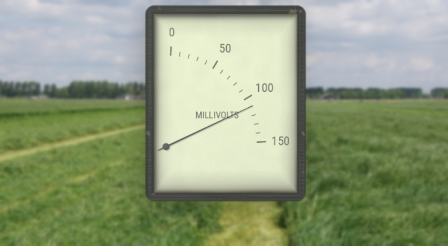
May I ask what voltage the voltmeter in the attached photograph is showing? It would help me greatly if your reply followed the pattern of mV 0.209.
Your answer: mV 110
